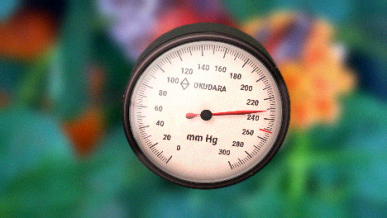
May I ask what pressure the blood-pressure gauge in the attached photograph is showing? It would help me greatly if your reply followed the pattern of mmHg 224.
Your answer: mmHg 230
